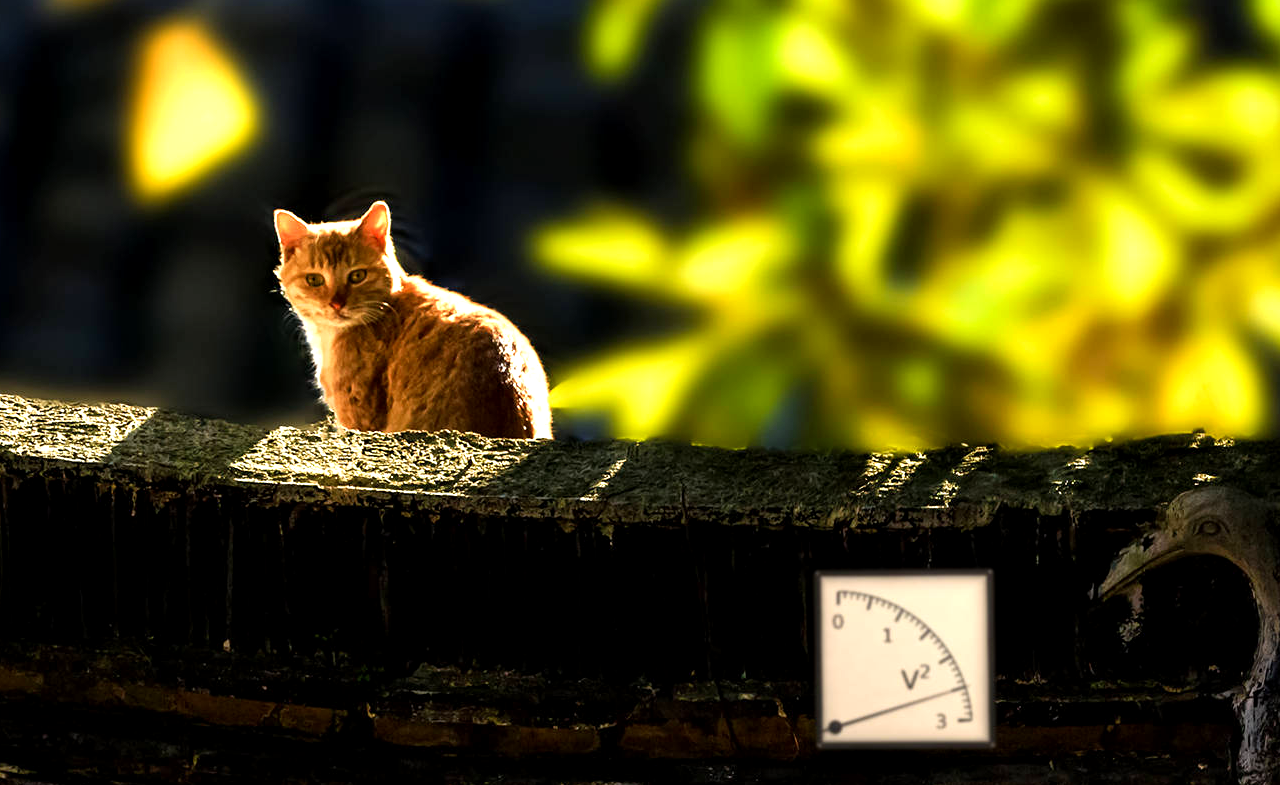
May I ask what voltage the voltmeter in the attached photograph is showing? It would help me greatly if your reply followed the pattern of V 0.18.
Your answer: V 2.5
